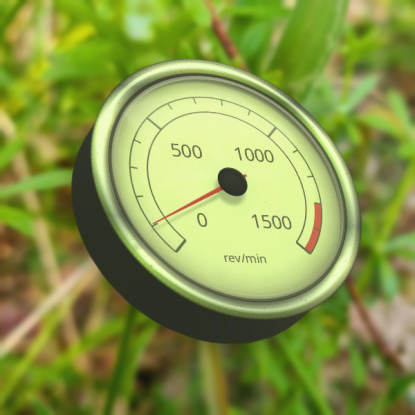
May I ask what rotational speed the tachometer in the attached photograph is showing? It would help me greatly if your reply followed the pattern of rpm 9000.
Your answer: rpm 100
